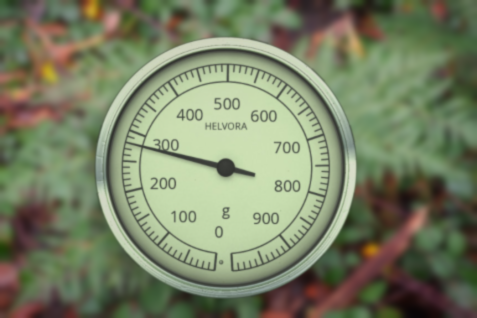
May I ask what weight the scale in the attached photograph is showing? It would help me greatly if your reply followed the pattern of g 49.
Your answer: g 280
